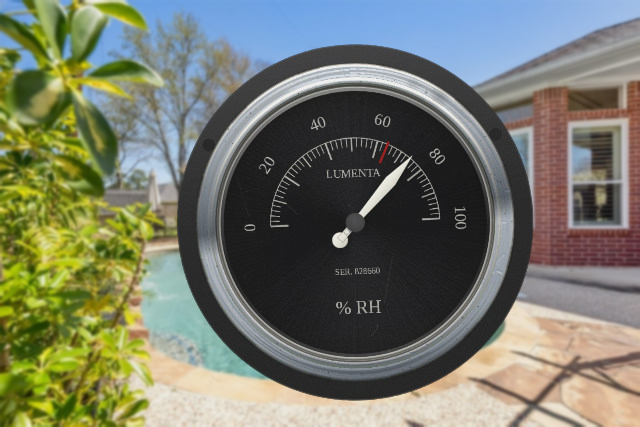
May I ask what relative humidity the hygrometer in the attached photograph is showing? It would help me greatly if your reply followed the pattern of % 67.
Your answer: % 74
